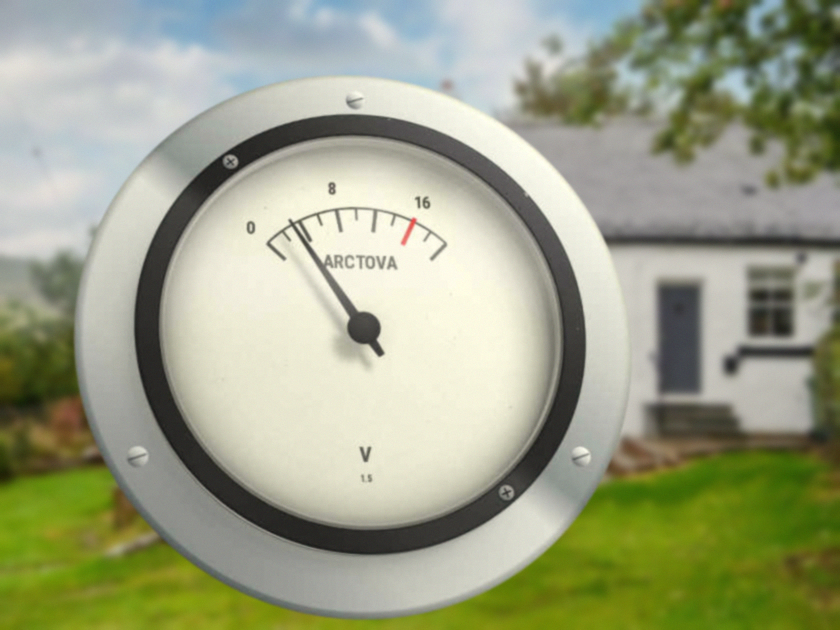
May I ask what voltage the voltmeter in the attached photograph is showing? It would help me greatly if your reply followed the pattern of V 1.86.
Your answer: V 3
